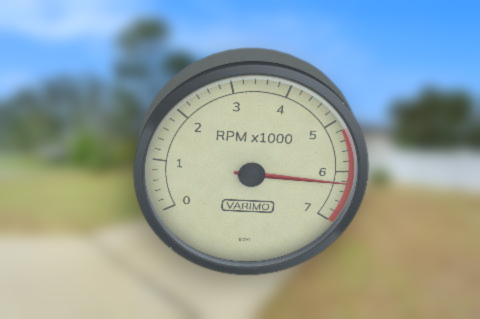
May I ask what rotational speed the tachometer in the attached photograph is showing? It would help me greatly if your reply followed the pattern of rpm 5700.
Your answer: rpm 6200
